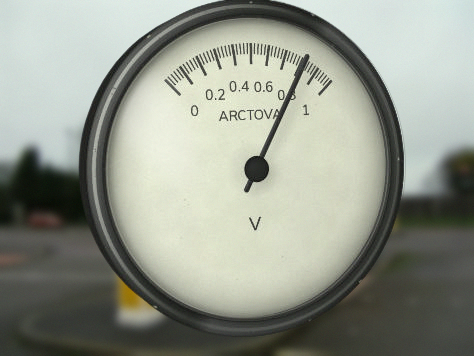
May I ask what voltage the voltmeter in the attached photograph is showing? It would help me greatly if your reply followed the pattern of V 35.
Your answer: V 0.8
